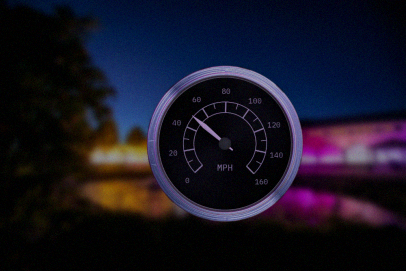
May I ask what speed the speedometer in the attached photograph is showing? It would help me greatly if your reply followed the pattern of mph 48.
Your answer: mph 50
